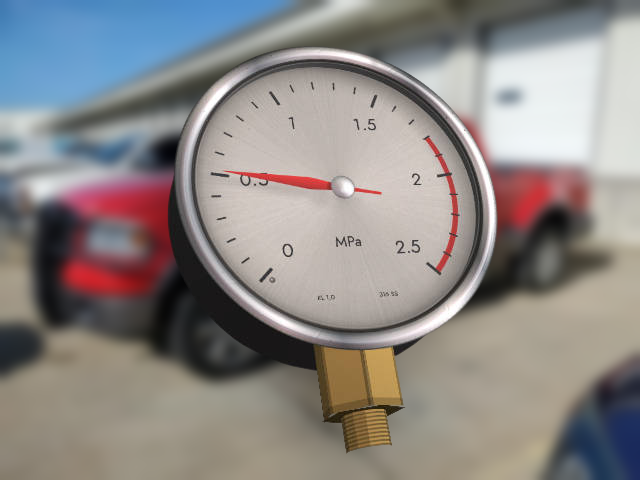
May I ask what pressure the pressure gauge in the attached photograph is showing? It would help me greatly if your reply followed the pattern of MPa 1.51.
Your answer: MPa 0.5
